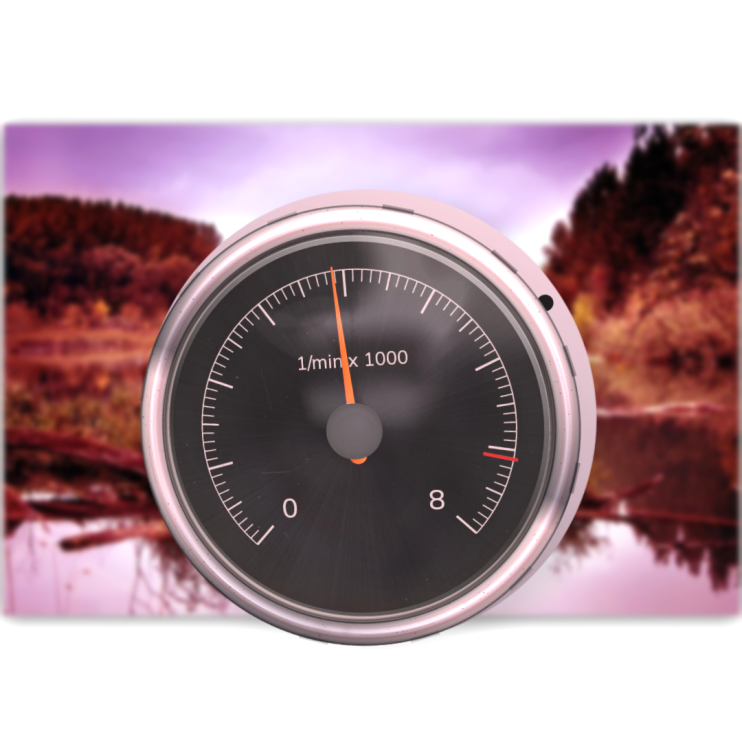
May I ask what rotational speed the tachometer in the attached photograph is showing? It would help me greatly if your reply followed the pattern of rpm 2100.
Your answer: rpm 3900
